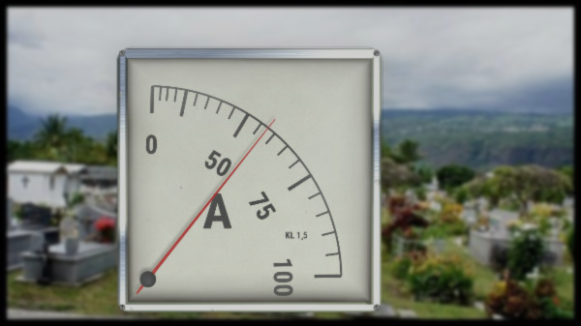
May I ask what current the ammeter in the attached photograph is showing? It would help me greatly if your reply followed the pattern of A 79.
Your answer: A 57.5
